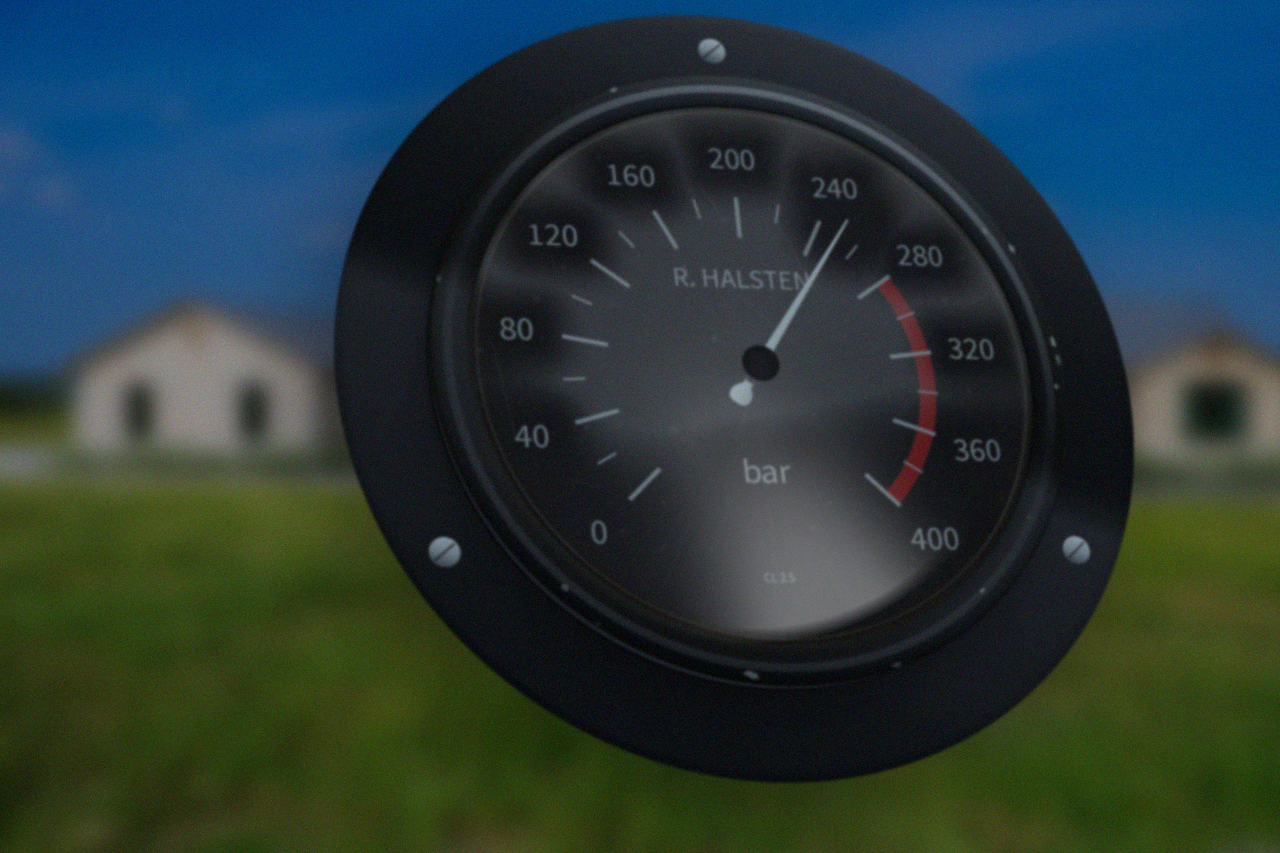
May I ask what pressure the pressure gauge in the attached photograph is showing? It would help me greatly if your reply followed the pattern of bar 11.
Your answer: bar 250
